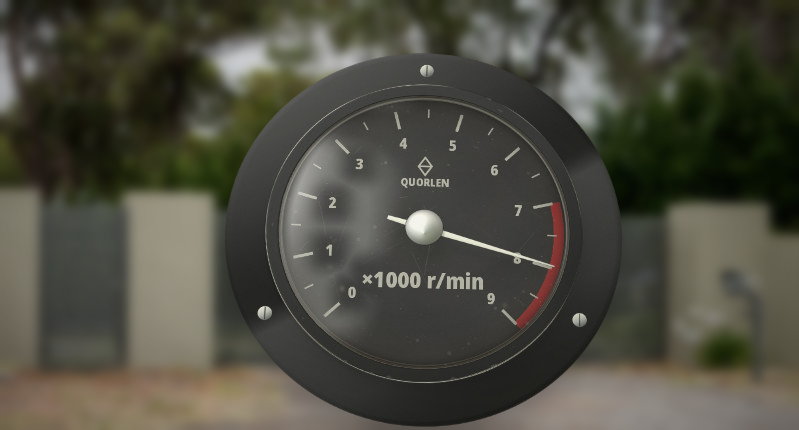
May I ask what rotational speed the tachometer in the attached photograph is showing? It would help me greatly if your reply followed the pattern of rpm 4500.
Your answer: rpm 8000
